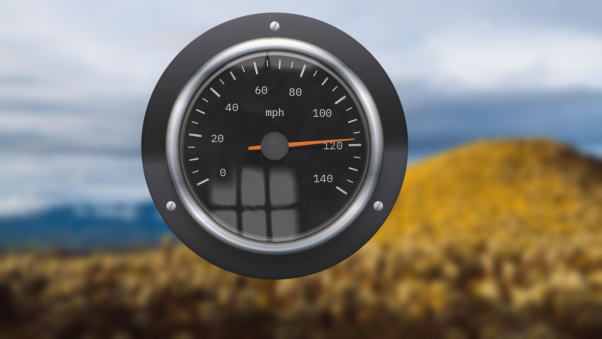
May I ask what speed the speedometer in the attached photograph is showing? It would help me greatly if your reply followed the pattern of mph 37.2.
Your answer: mph 117.5
